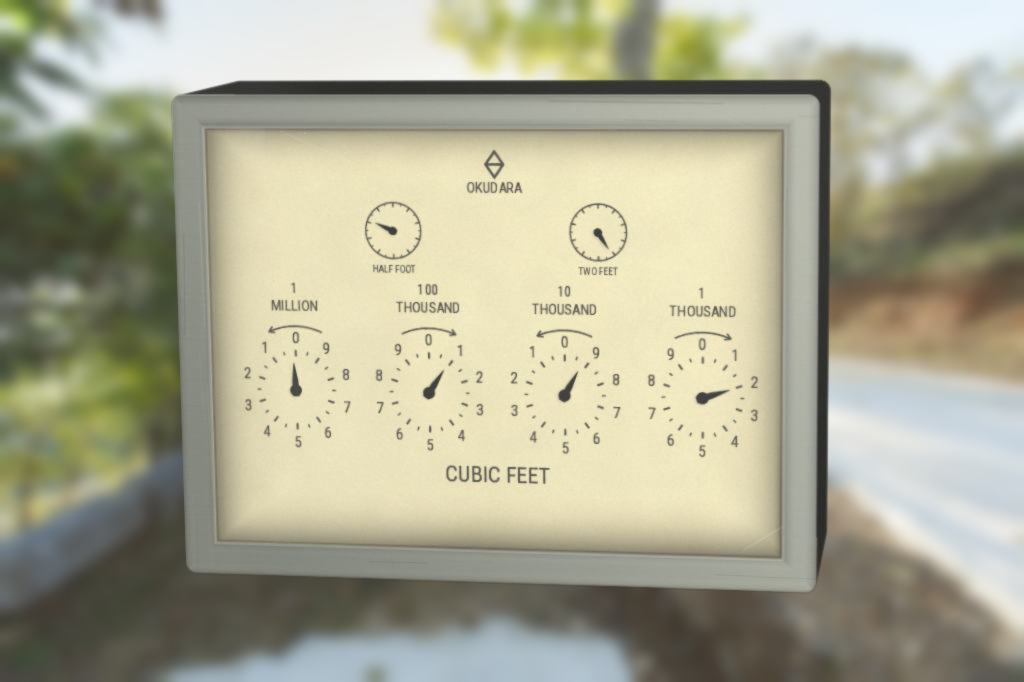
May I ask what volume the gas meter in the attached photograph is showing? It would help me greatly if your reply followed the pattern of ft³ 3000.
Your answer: ft³ 9200
